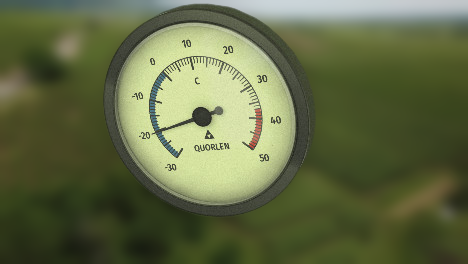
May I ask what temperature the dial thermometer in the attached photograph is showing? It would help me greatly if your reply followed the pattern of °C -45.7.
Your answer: °C -20
